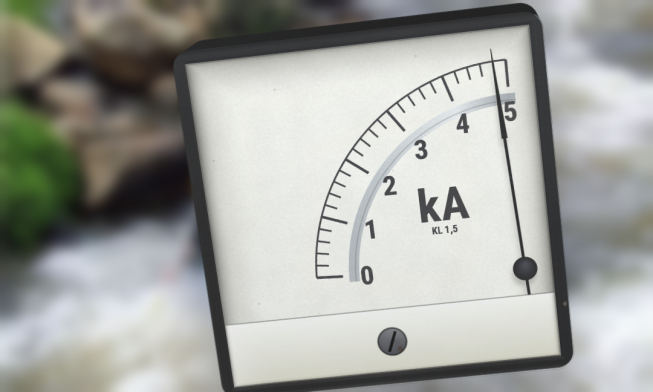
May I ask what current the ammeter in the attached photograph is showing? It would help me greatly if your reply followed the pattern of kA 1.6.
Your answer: kA 4.8
